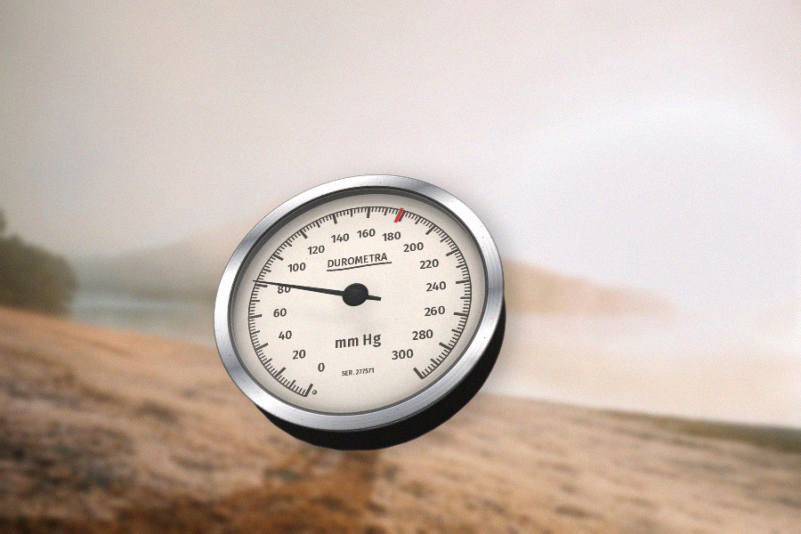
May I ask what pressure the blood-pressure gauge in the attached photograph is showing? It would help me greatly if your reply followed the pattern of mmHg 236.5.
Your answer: mmHg 80
